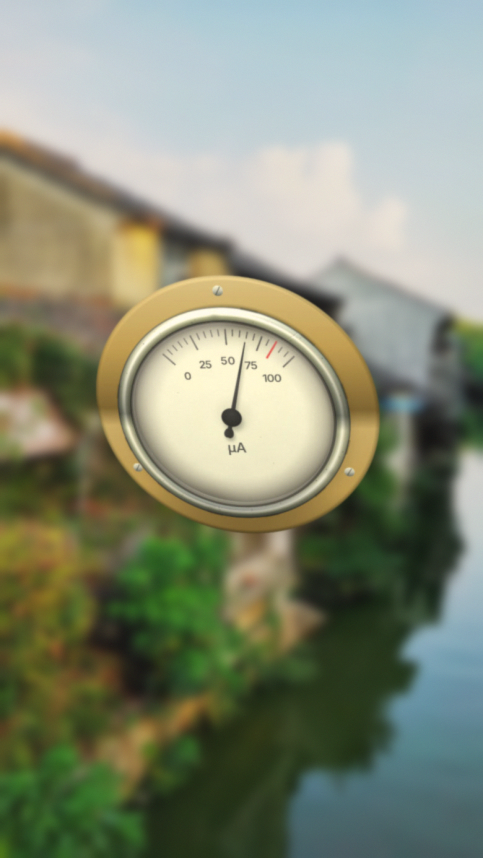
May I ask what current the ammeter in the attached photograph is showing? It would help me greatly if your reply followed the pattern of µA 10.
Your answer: µA 65
